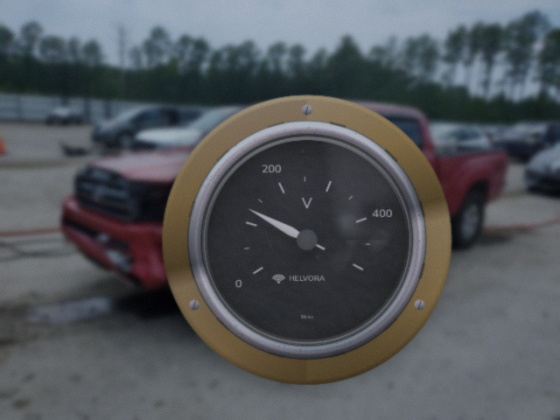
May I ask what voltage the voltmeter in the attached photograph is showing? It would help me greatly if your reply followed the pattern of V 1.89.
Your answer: V 125
